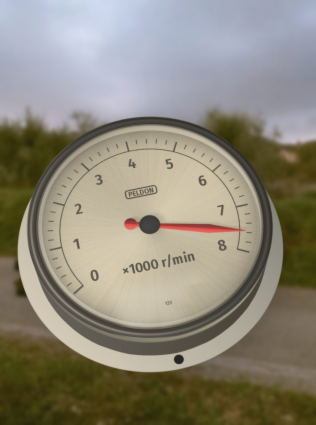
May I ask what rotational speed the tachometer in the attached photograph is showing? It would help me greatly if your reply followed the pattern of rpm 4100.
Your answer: rpm 7600
